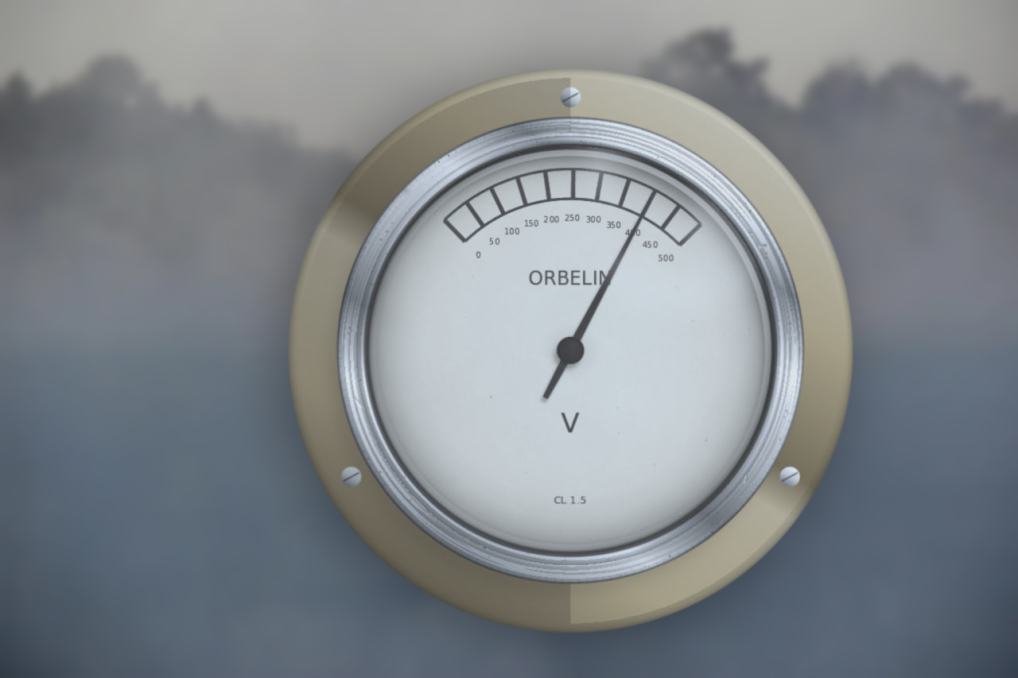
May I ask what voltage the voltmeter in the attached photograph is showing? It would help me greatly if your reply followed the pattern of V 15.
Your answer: V 400
